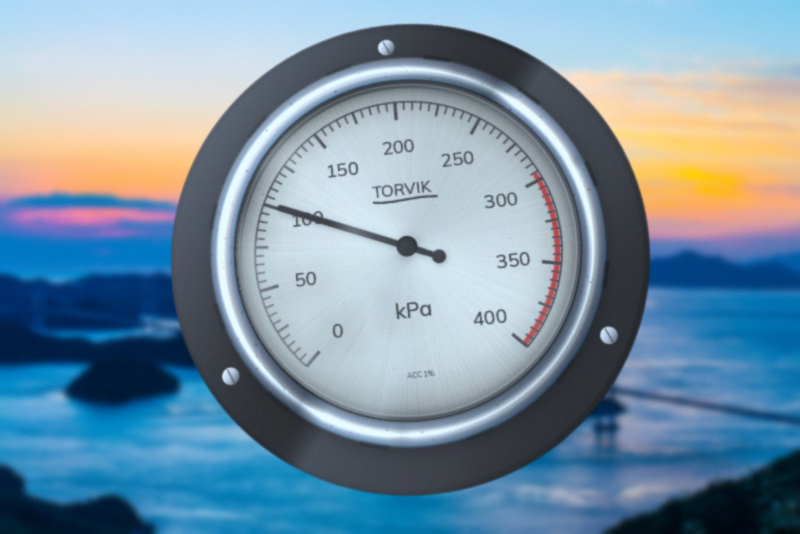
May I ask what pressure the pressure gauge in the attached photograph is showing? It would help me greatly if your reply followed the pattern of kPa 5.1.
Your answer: kPa 100
